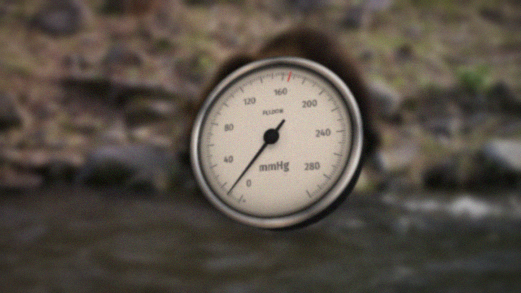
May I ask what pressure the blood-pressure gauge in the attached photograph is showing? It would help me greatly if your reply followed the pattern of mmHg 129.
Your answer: mmHg 10
